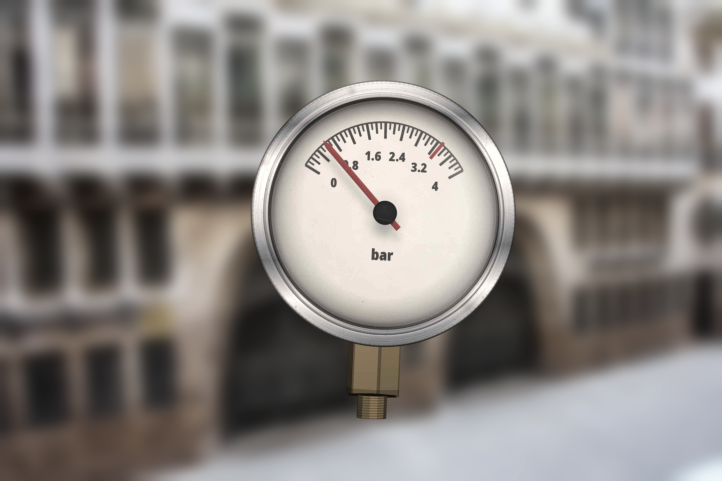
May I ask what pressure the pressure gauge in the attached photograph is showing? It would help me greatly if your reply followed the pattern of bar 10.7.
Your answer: bar 0.6
